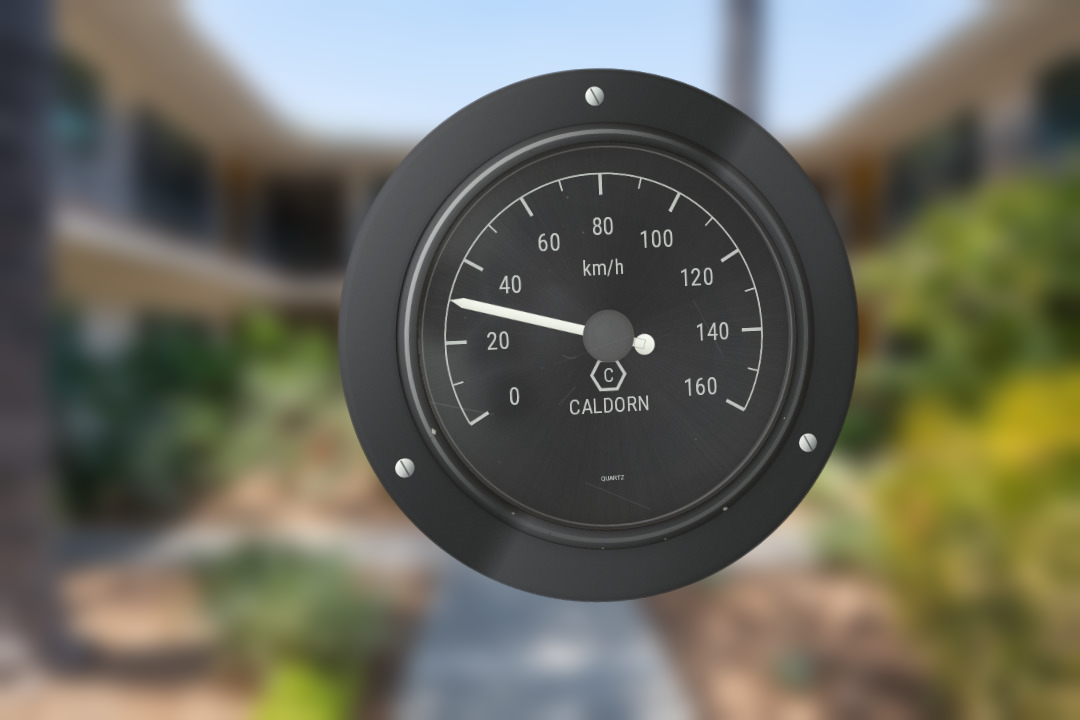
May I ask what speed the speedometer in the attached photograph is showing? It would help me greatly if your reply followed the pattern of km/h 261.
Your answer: km/h 30
